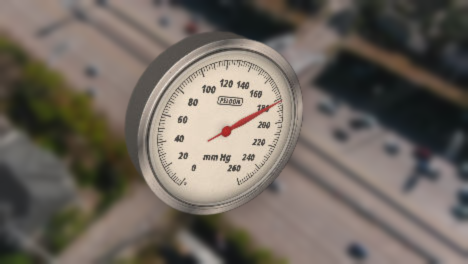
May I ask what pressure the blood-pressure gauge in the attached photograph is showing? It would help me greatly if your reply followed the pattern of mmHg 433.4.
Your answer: mmHg 180
